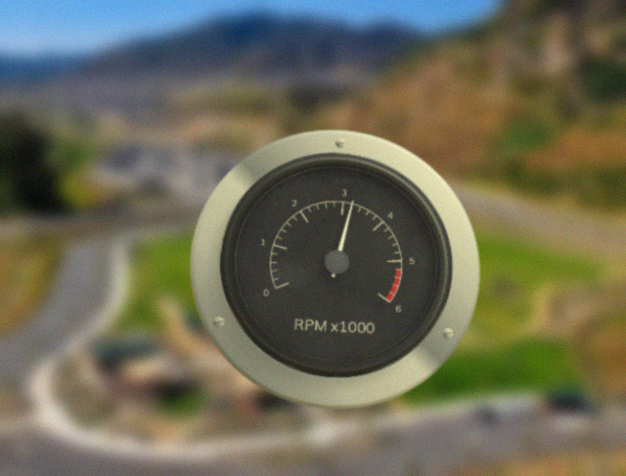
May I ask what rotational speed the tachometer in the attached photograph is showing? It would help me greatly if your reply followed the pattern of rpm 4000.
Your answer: rpm 3200
